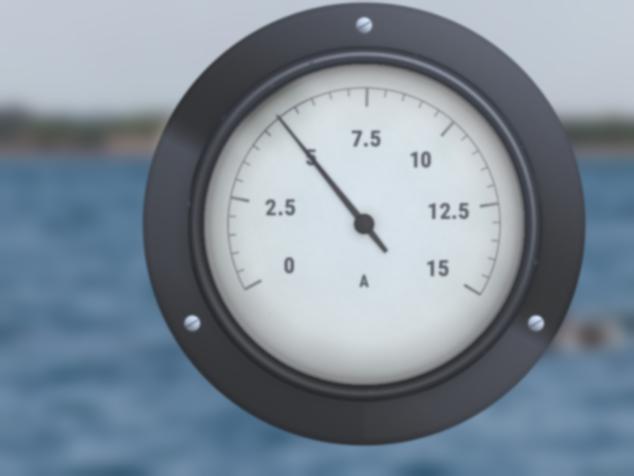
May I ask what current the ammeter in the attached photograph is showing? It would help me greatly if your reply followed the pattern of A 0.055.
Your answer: A 5
